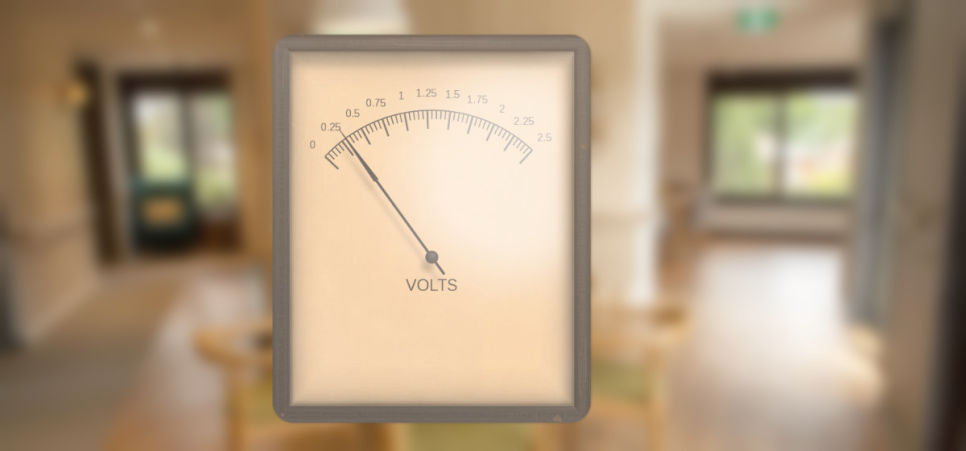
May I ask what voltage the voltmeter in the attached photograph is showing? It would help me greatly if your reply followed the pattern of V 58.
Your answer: V 0.3
